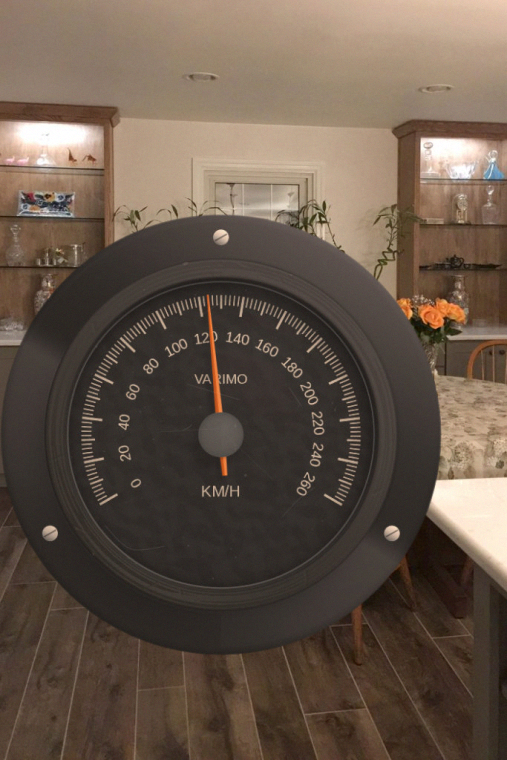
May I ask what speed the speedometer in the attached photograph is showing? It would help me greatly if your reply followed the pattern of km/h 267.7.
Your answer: km/h 124
